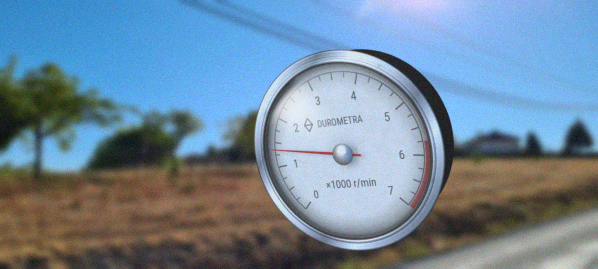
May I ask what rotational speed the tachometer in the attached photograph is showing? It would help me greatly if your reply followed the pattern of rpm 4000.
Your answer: rpm 1375
